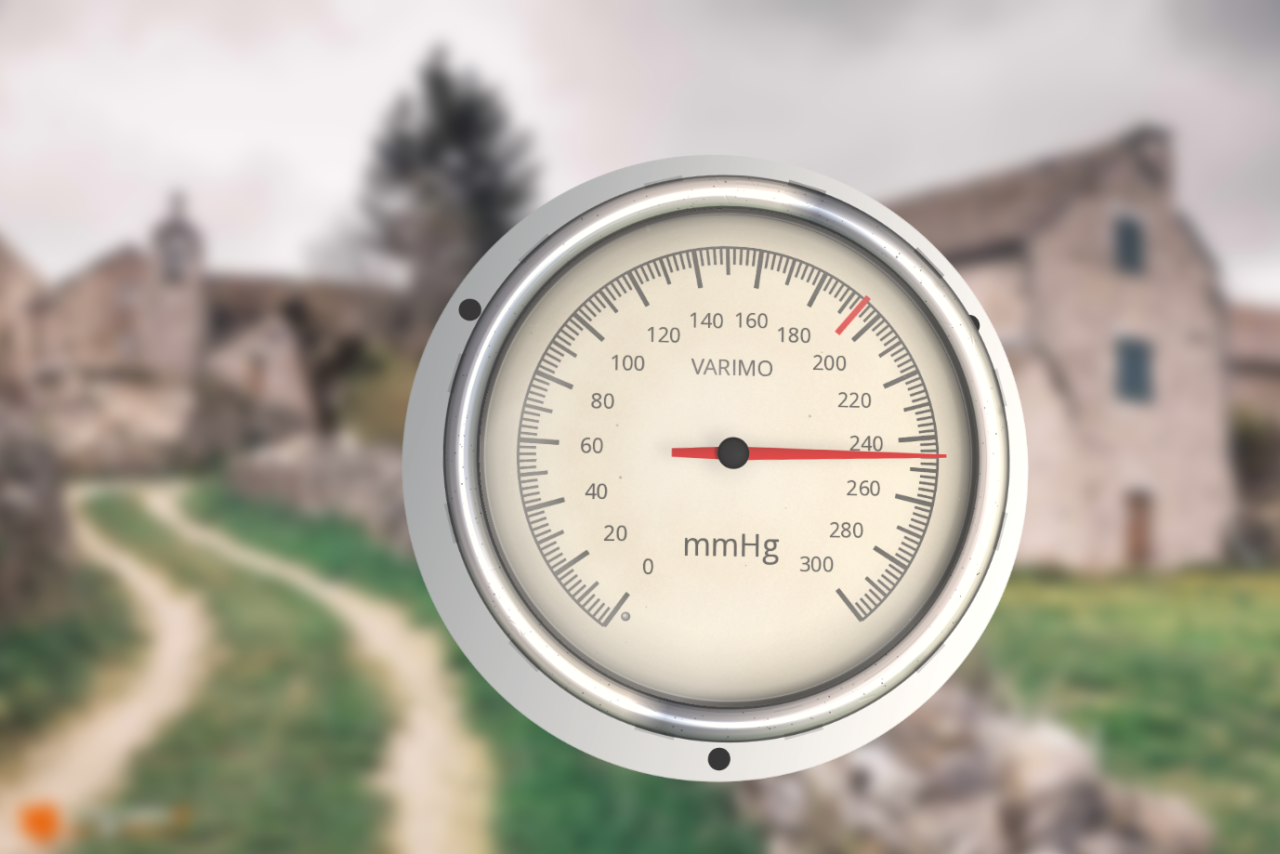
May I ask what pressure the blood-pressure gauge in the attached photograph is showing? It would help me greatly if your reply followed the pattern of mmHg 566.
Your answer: mmHg 246
